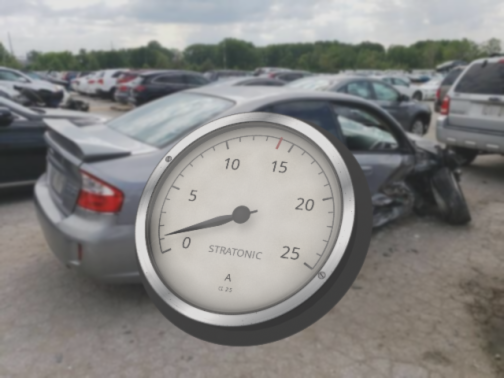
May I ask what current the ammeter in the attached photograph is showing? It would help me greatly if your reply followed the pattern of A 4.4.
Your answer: A 1
